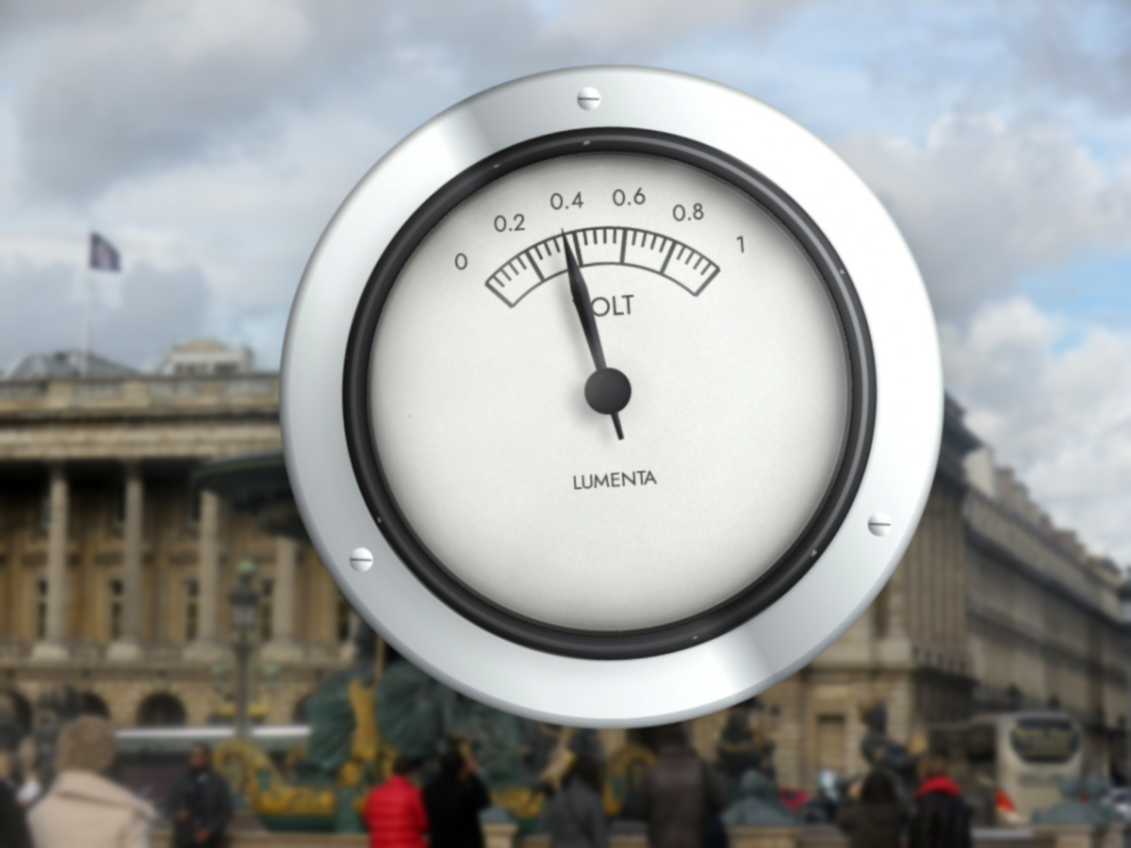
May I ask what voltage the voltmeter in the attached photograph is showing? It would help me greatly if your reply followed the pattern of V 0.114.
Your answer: V 0.36
